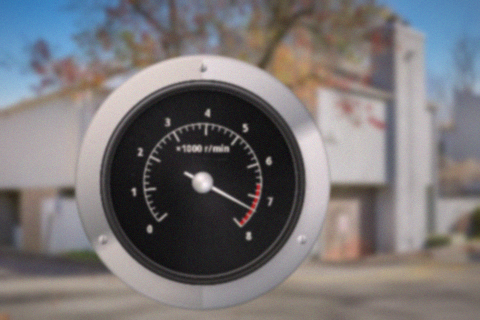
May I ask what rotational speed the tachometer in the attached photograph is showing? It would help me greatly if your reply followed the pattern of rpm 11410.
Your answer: rpm 7400
